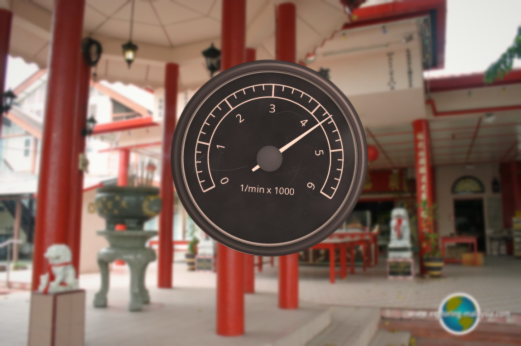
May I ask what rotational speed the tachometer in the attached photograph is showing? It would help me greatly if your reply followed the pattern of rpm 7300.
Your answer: rpm 4300
